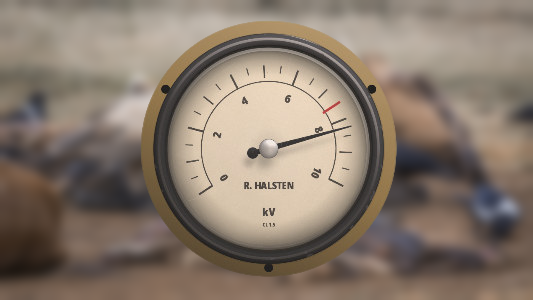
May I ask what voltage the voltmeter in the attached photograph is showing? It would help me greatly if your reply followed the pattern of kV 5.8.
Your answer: kV 8.25
